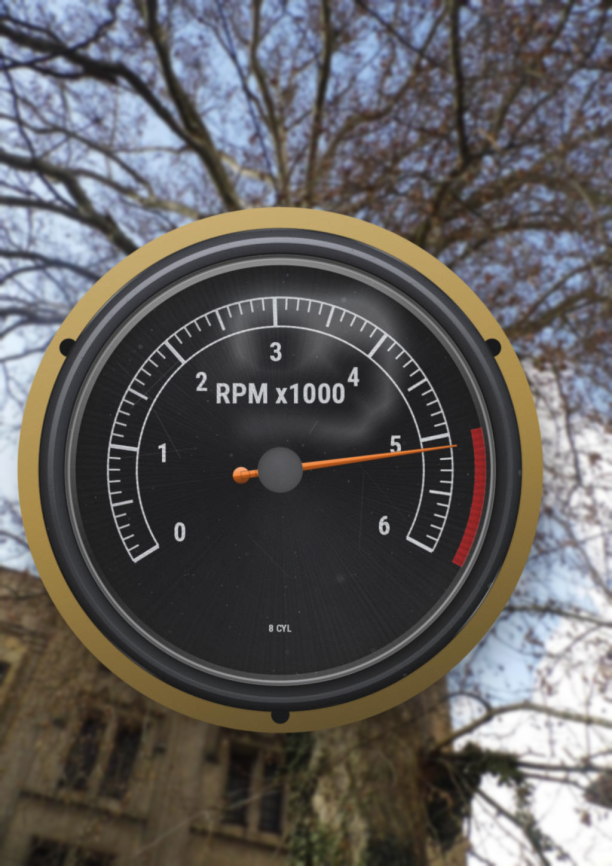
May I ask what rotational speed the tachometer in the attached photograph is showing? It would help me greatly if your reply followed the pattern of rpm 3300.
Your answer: rpm 5100
